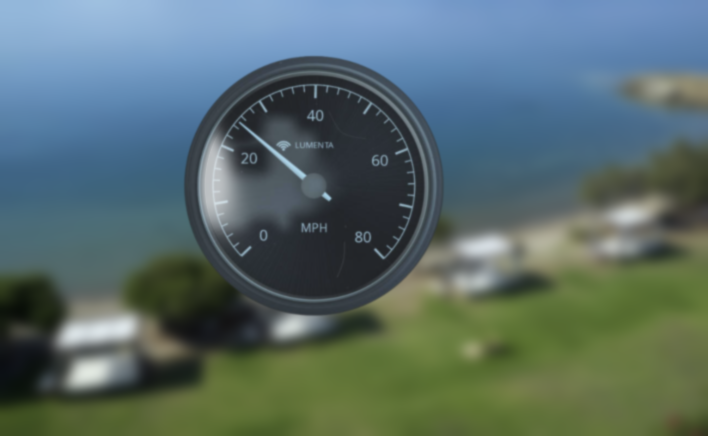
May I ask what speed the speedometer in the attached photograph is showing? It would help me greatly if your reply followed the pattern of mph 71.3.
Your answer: mph 25
